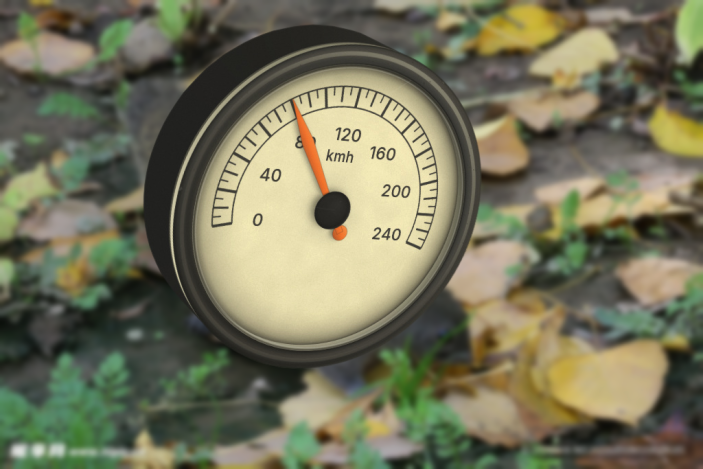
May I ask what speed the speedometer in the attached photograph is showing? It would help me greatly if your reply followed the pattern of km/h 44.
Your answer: km/h 80
